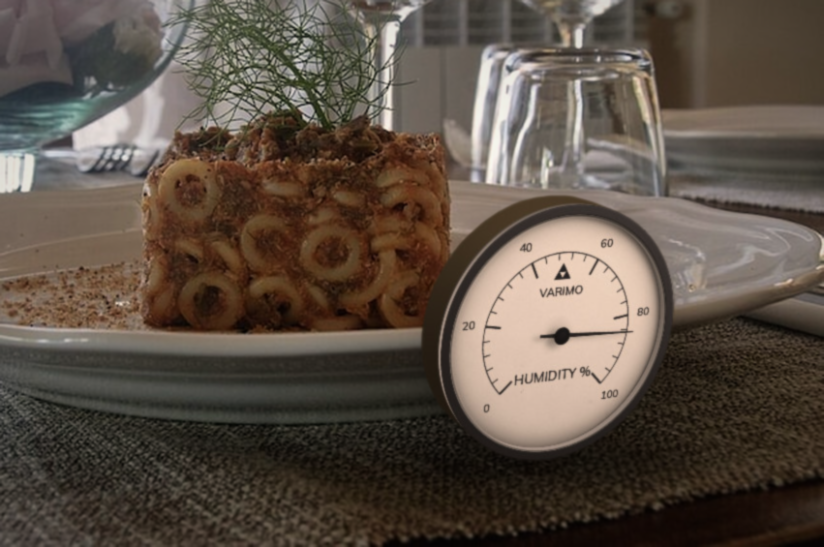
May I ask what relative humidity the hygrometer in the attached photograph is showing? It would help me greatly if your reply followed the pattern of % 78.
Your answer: % 84
